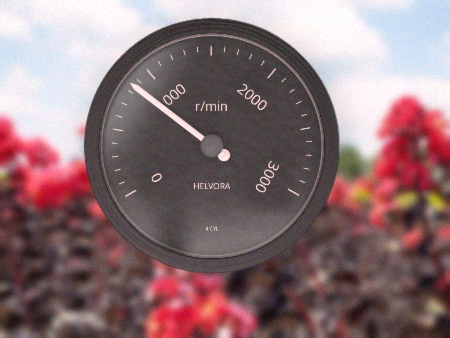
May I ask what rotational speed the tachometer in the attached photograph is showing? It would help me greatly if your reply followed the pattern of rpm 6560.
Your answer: rpm 850
